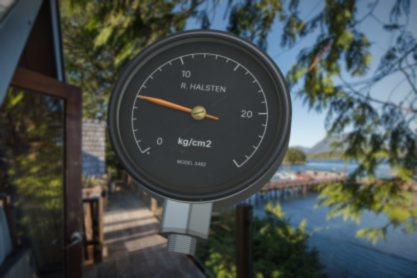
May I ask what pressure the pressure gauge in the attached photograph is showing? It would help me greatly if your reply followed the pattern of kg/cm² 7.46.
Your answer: kg/cm² 5
